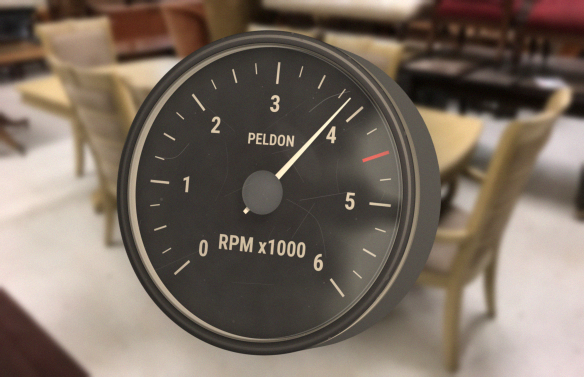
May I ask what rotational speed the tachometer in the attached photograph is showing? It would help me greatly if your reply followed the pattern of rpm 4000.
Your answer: rpm 3875
